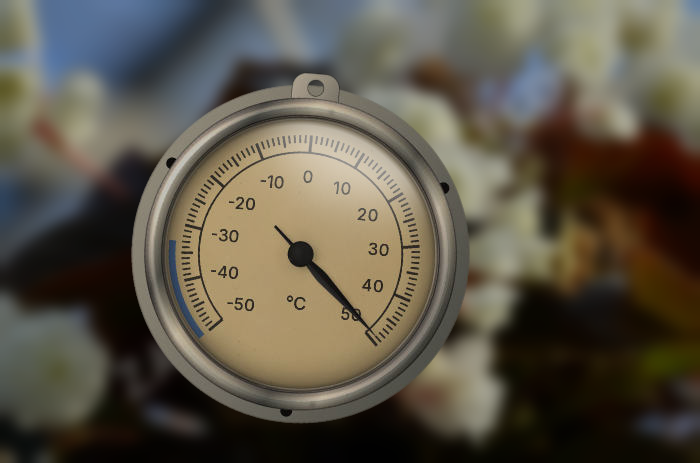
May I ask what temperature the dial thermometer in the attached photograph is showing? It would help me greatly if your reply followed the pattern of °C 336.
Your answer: °C 49
